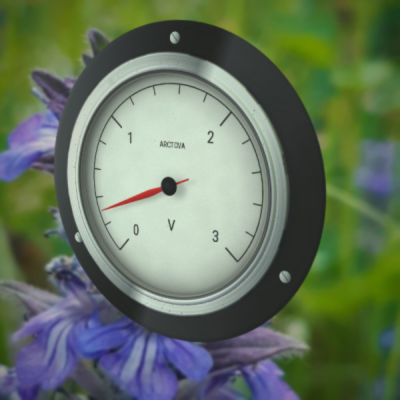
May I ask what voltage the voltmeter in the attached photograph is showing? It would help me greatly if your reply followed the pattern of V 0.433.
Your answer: V 0.3
